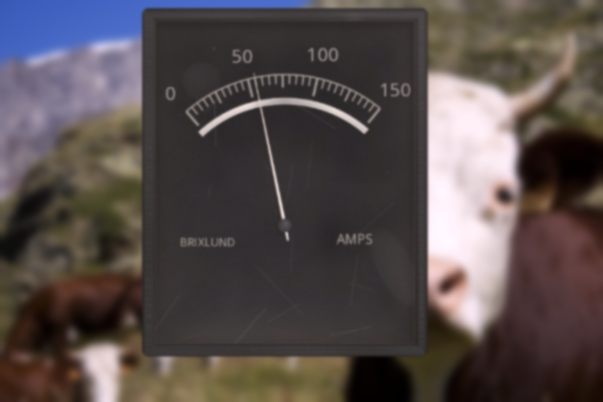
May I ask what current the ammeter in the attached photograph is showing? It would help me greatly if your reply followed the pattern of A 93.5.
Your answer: A 55
